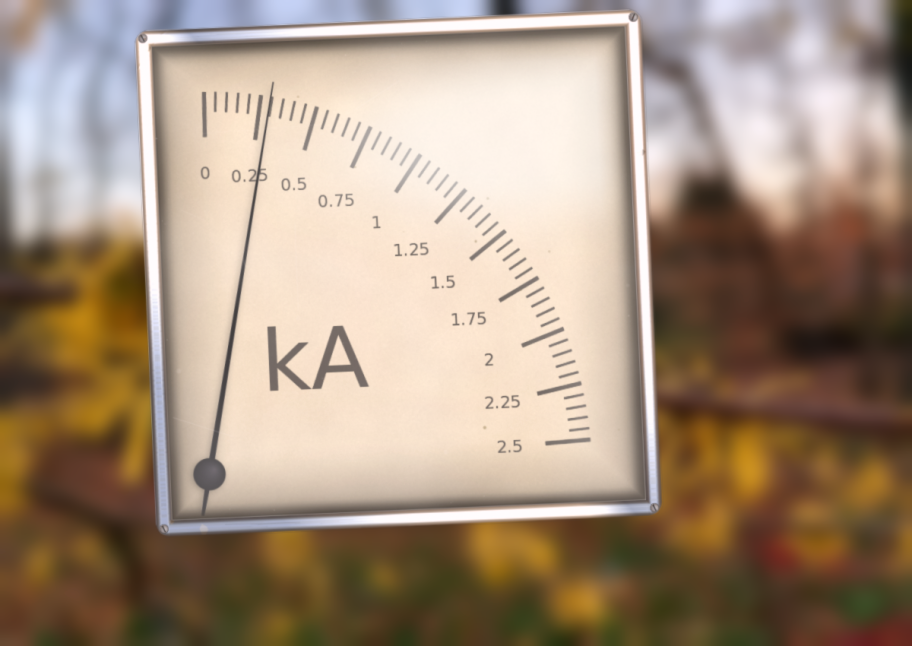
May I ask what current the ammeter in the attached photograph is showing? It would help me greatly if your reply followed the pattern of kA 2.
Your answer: kA 0.3
